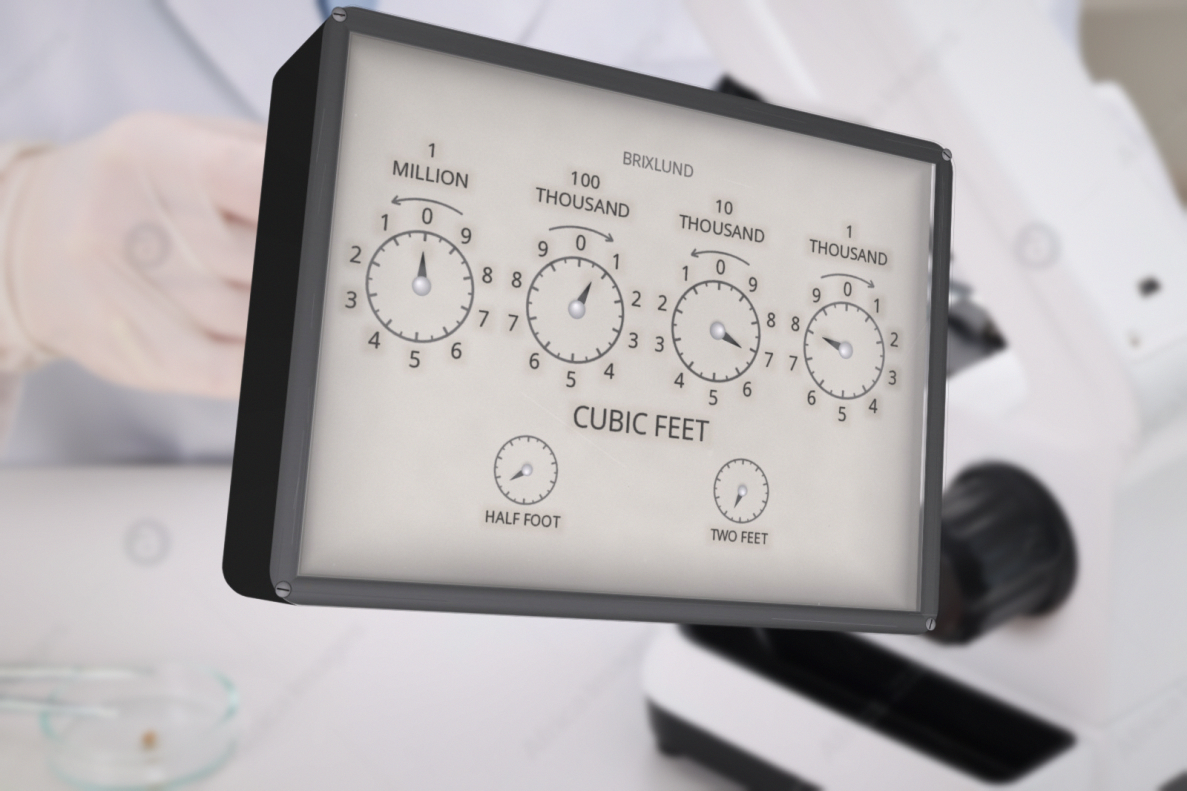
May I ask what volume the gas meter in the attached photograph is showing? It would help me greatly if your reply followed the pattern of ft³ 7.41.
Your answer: ft³ 6800
